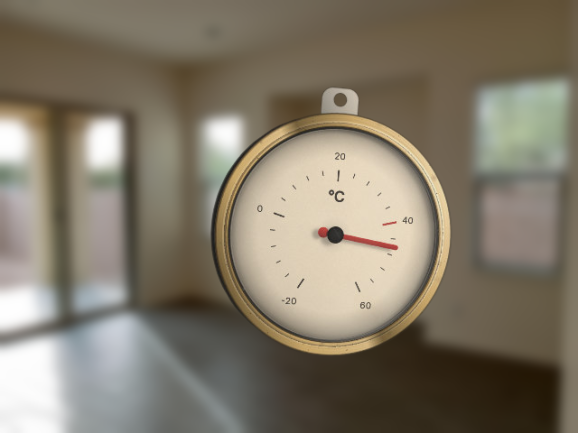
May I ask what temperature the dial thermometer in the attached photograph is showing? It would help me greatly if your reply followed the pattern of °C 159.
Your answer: °C 46
